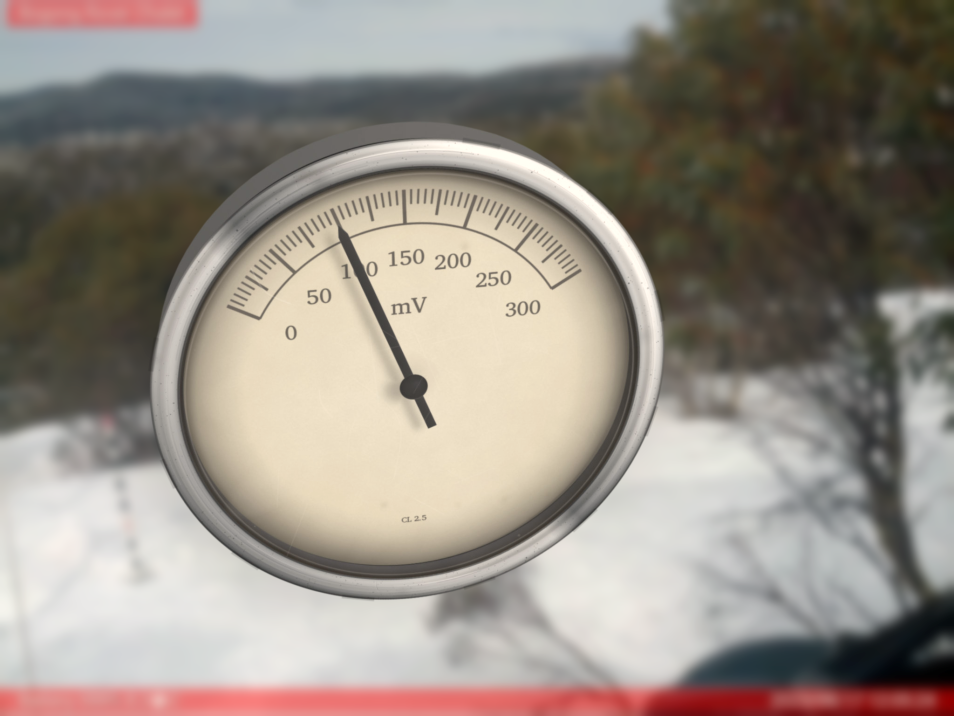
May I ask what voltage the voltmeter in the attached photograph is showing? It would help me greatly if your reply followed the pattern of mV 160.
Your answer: mV 100
